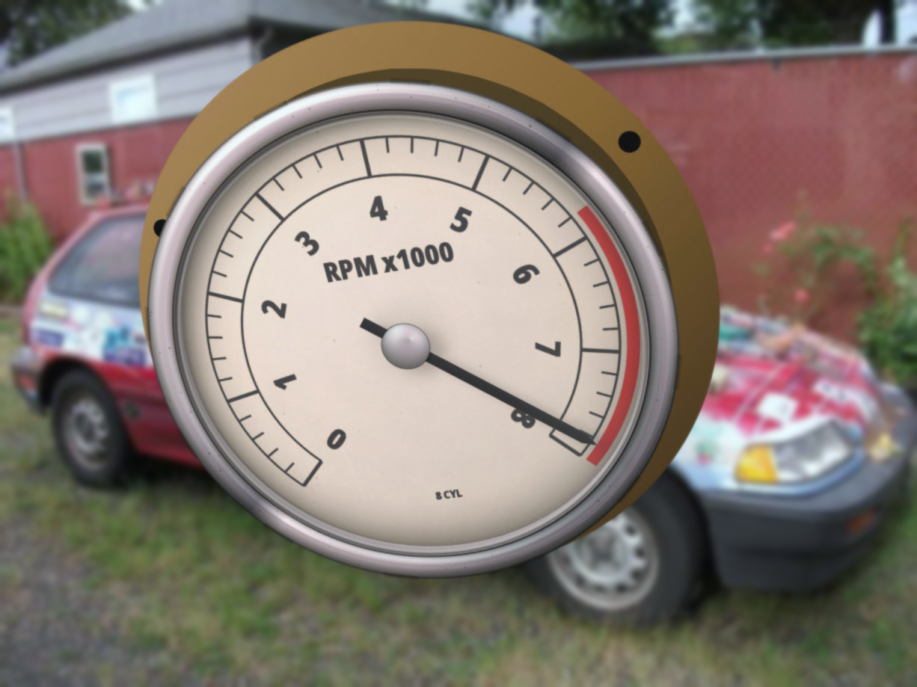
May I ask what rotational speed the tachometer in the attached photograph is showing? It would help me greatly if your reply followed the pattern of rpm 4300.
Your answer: rpm 7800
